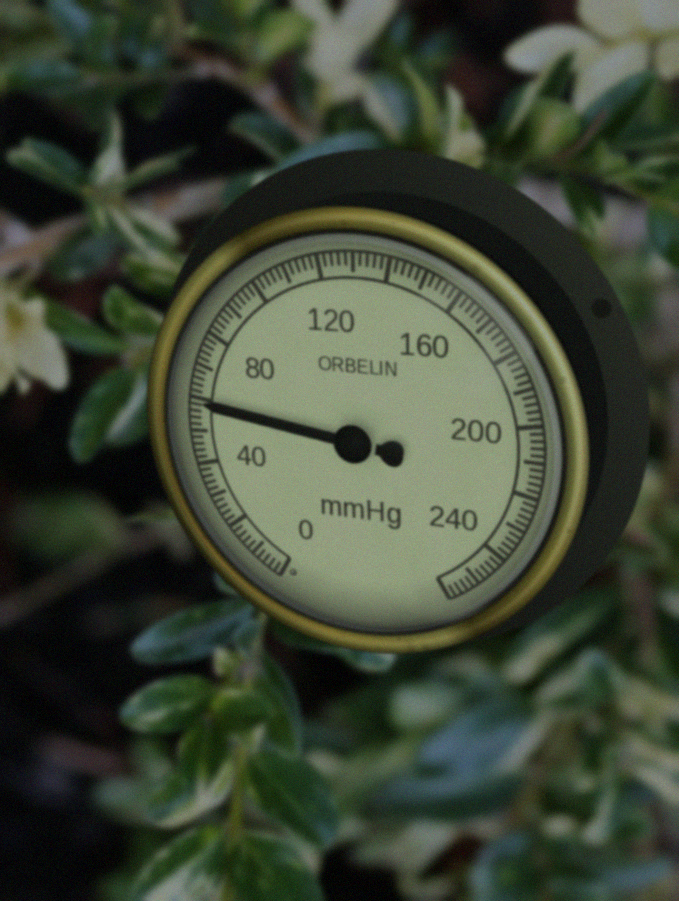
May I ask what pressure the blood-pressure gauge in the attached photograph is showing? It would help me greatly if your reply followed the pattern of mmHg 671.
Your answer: mmHg 60
